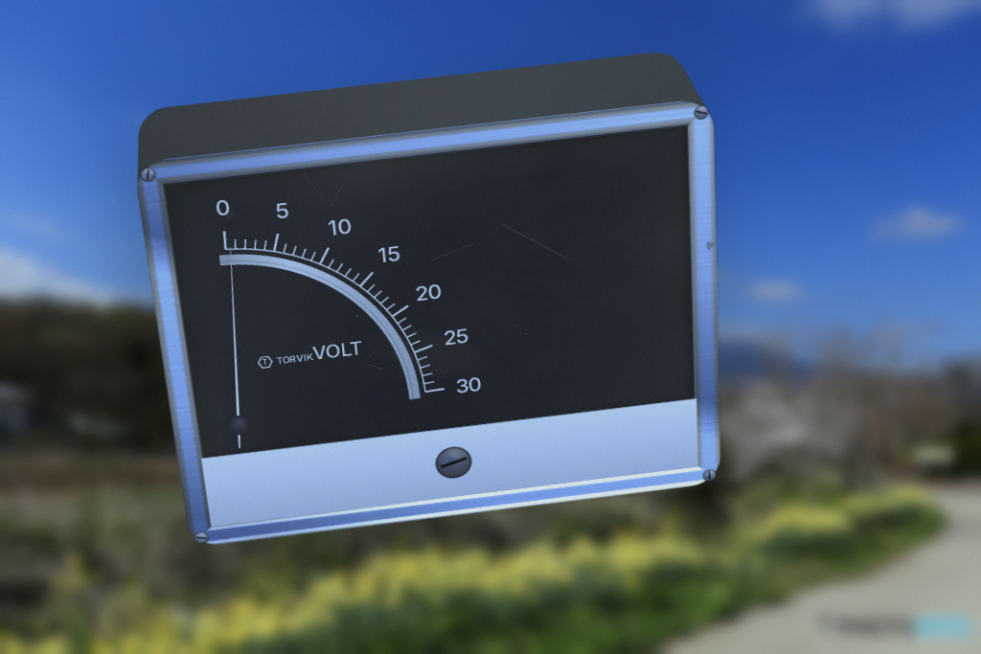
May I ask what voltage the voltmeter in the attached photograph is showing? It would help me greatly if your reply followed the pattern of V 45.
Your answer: V 0.5
